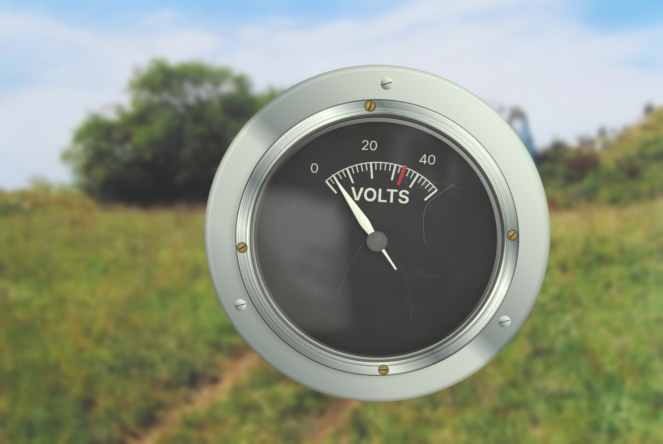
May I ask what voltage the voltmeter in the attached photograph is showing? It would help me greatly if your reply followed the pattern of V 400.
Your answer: V 4
